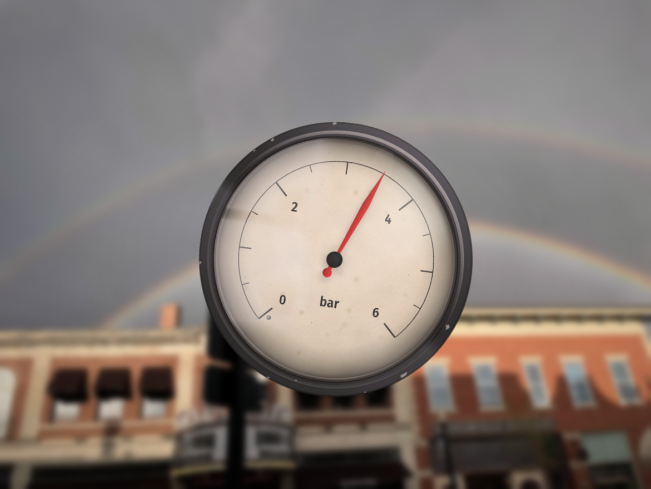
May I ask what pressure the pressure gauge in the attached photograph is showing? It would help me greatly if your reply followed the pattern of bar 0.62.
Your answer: bar 3.5
